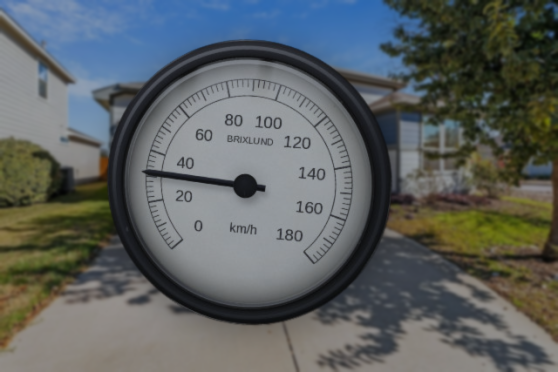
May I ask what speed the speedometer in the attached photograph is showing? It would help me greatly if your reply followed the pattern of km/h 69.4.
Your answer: km/h 32
